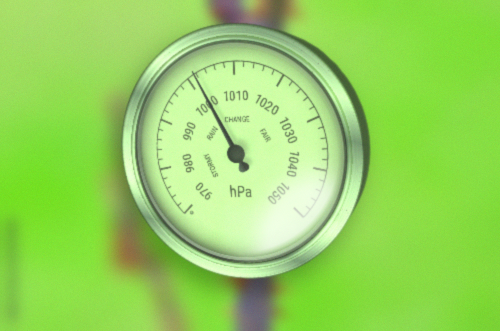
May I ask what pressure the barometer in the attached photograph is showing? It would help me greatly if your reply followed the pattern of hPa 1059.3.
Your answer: hPa 1002
